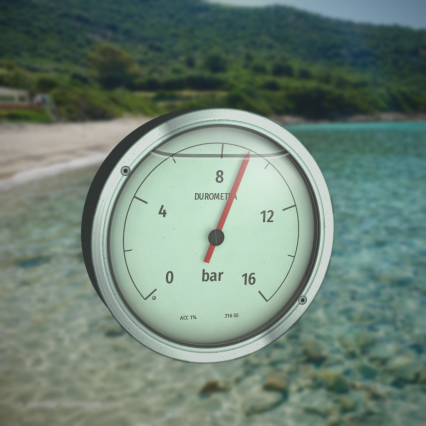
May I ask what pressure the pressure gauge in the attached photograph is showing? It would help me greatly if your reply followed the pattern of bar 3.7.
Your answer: bar 9
